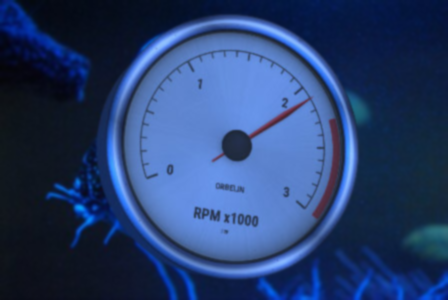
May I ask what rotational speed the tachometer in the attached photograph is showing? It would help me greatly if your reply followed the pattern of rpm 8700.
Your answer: rpm 2100
